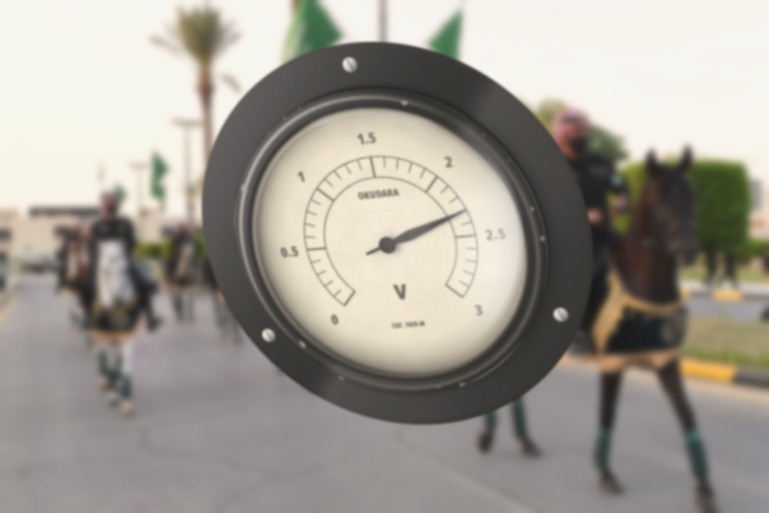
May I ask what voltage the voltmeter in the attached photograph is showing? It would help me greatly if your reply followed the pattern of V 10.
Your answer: V 2.3
